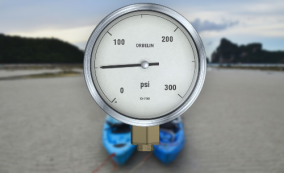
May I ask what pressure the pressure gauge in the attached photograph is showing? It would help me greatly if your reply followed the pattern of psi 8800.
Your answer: psi 50
